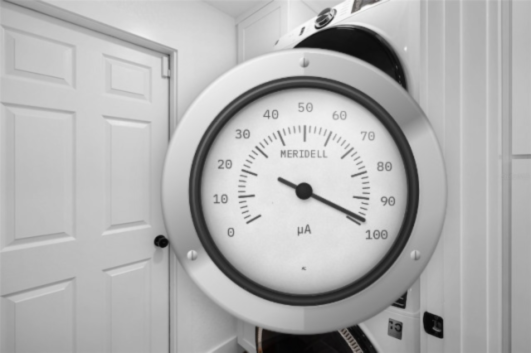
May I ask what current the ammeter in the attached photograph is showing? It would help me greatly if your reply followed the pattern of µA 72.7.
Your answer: µA 98
